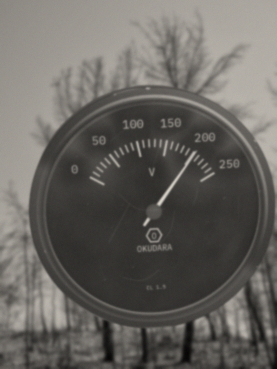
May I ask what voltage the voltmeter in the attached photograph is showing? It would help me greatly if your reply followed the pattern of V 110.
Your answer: V 200
